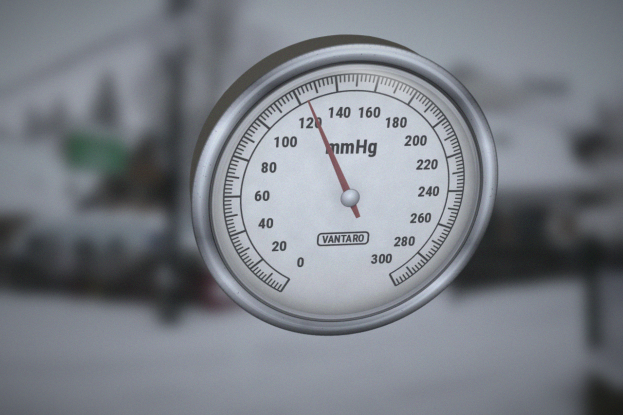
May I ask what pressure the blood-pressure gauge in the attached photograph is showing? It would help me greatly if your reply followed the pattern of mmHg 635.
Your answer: mmHg 124
